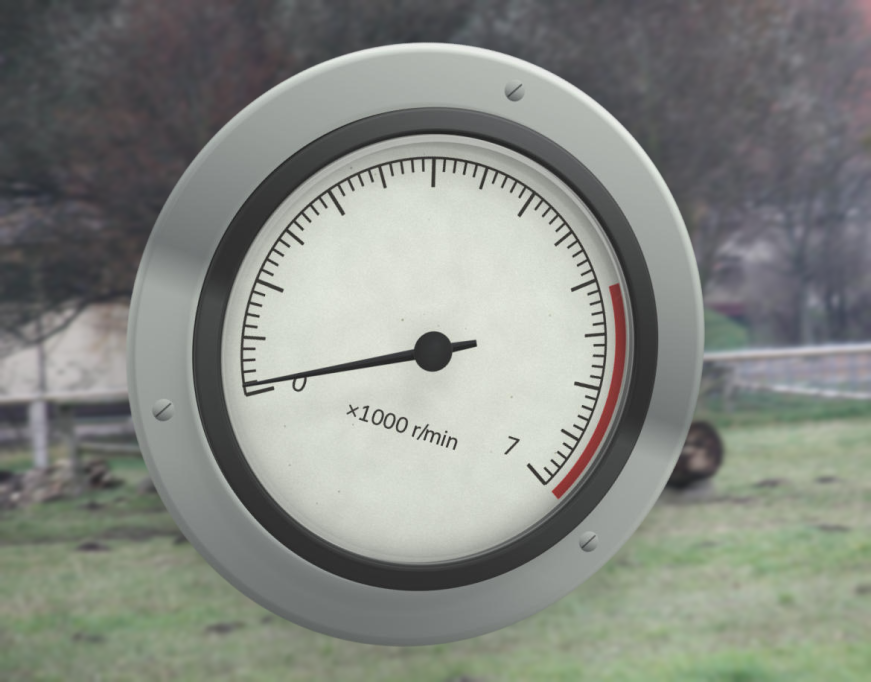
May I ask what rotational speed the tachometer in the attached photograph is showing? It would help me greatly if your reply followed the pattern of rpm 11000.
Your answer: rpm 100
